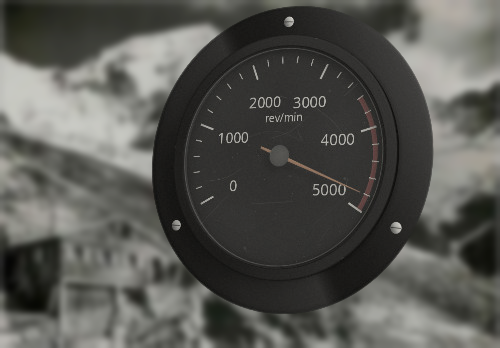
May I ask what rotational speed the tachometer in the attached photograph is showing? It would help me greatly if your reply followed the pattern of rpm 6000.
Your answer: rpm 4800
